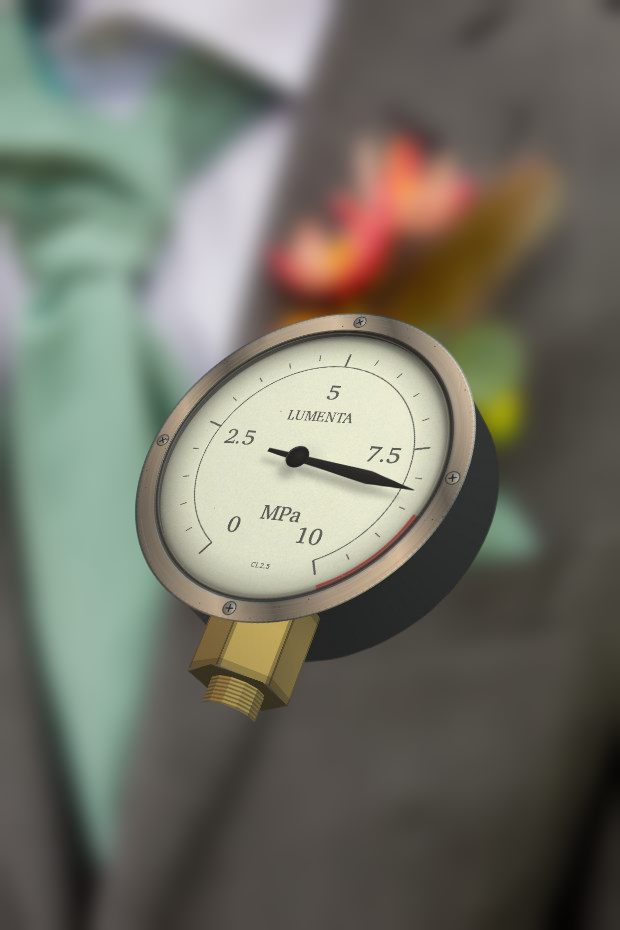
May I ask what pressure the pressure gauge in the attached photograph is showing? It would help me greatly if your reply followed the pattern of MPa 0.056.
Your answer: MPa 8.25
